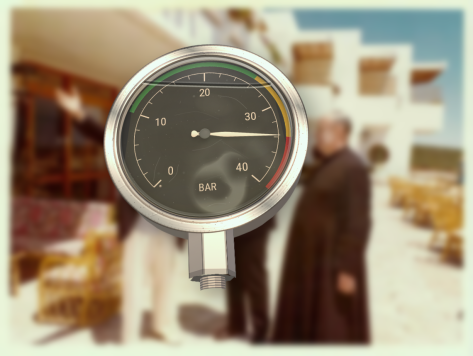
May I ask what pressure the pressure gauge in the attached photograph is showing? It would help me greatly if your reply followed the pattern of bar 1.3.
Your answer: bar 34
